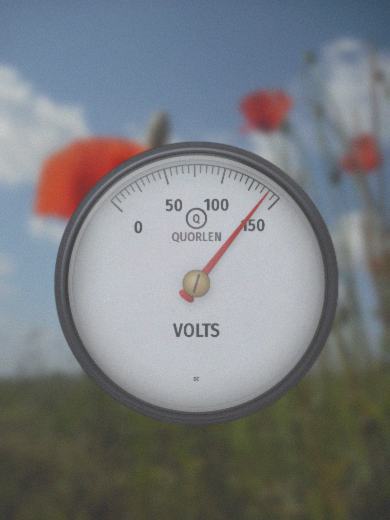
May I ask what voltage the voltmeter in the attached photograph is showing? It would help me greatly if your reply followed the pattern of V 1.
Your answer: V 140
